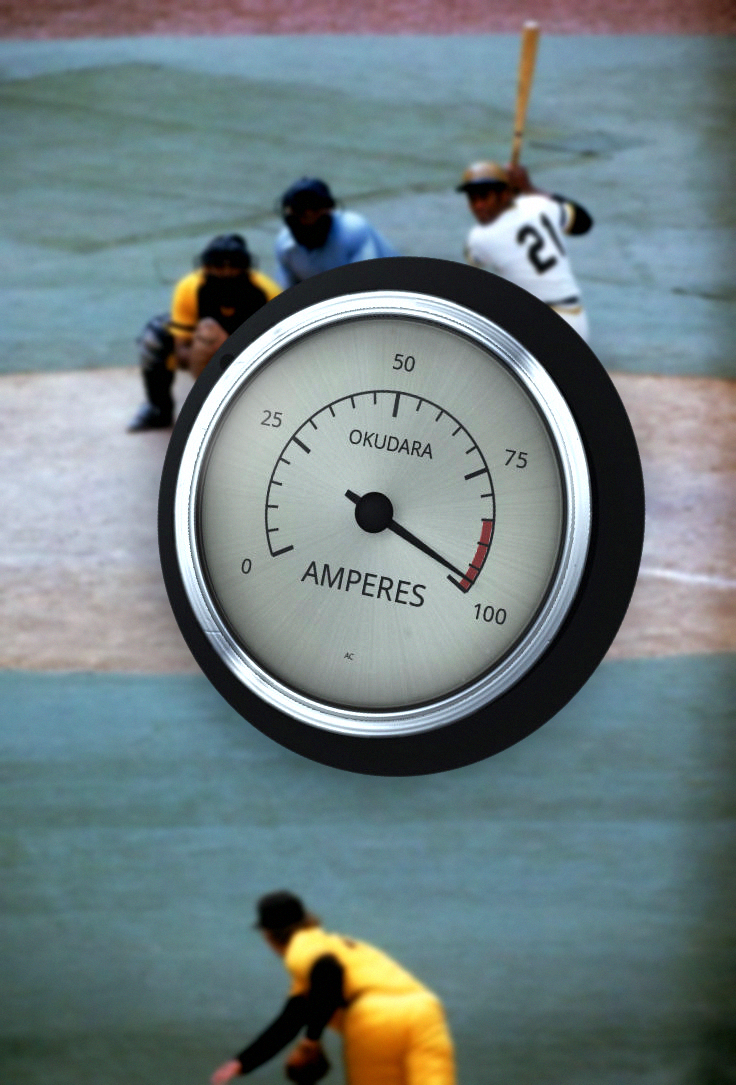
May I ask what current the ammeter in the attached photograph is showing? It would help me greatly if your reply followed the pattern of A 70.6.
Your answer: A 97.5
